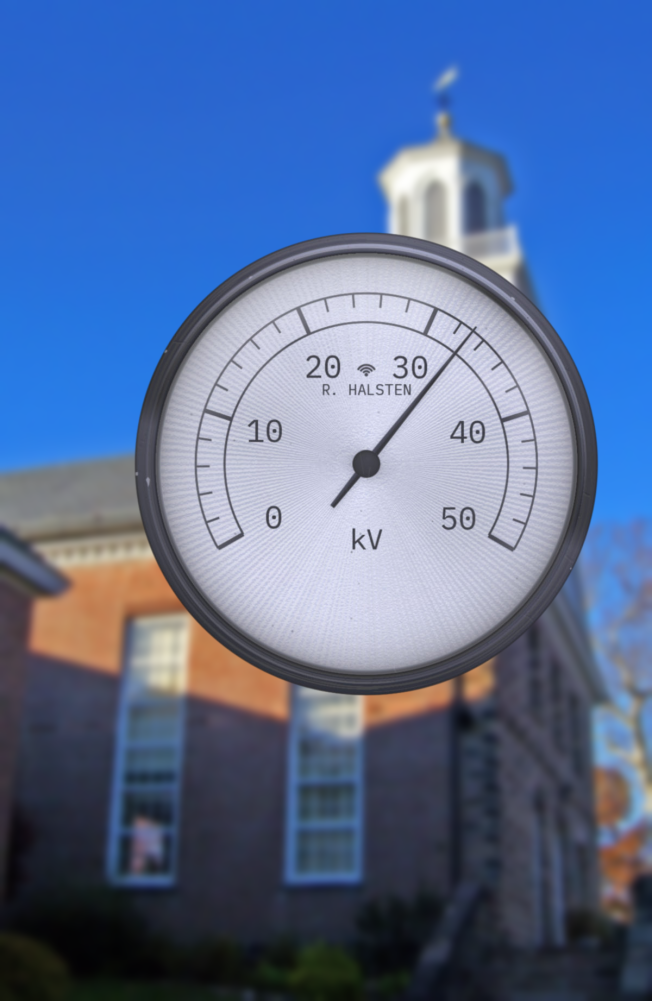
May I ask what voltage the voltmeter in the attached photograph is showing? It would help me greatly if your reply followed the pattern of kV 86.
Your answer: kV 33
